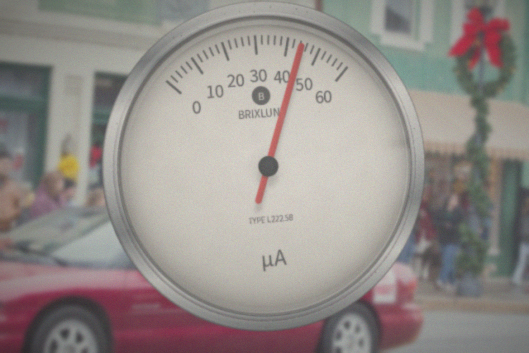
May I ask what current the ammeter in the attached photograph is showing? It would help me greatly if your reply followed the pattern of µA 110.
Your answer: µA 44
